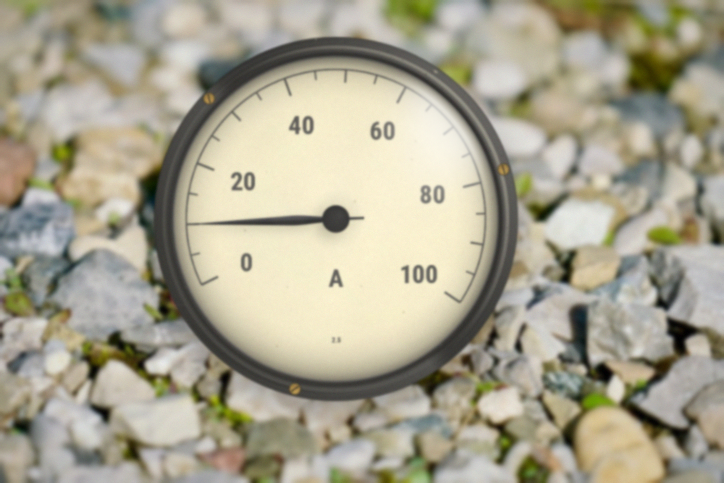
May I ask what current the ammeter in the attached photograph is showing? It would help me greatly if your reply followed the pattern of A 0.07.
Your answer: A 10
